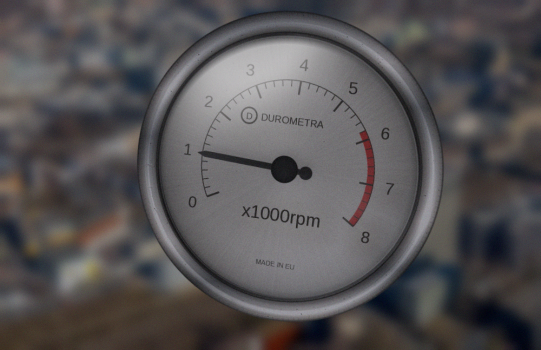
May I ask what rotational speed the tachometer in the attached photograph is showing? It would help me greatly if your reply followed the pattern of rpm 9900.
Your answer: rpm 1000
